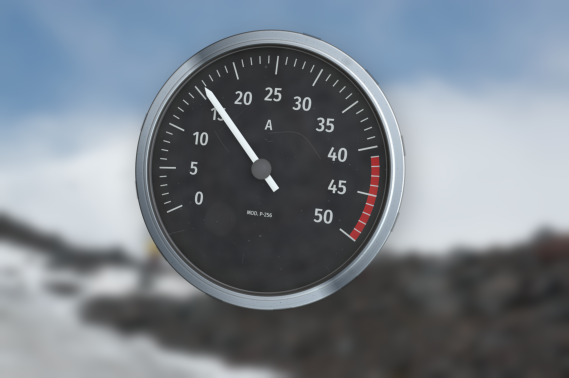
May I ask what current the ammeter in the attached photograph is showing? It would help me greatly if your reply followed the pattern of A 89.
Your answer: A 16
